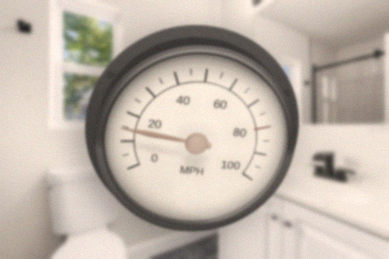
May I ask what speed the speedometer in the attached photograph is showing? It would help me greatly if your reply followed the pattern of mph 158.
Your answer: mph 15
